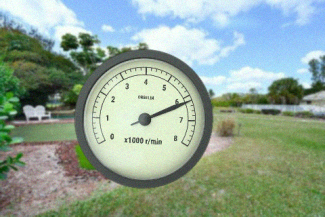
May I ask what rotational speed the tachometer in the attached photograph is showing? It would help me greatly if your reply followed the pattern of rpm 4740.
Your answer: rpm 6200
